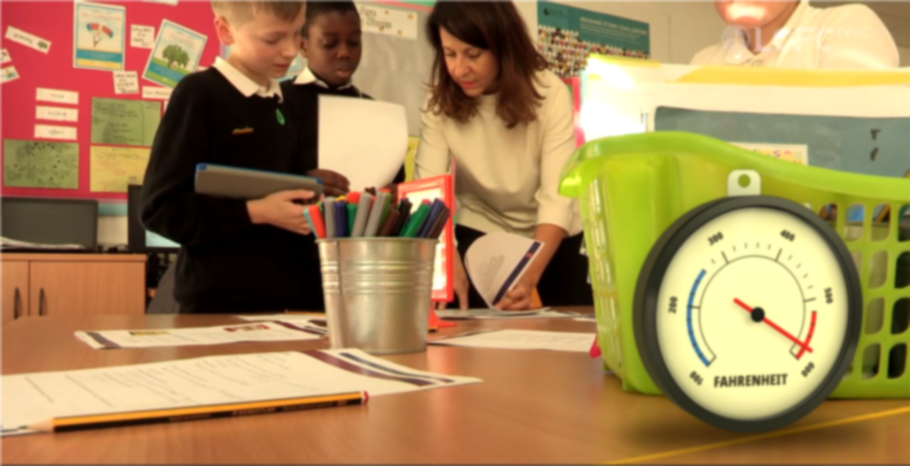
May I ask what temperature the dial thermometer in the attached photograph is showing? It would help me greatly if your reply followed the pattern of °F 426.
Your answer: °F 580
